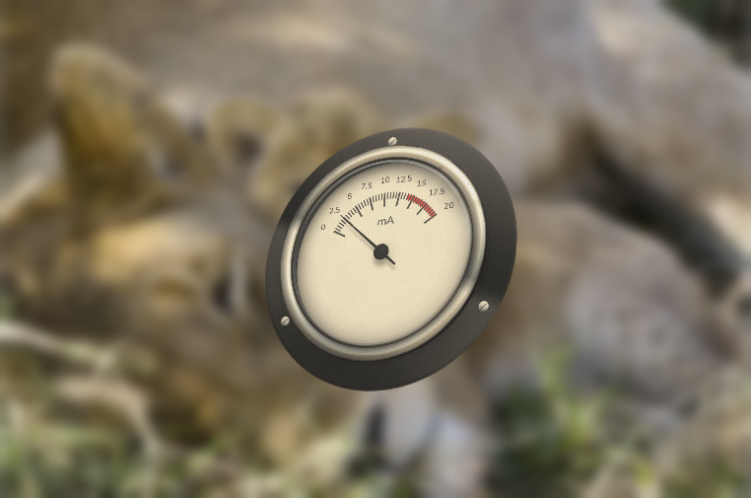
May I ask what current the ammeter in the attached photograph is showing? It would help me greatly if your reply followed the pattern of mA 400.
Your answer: mA 2.5
